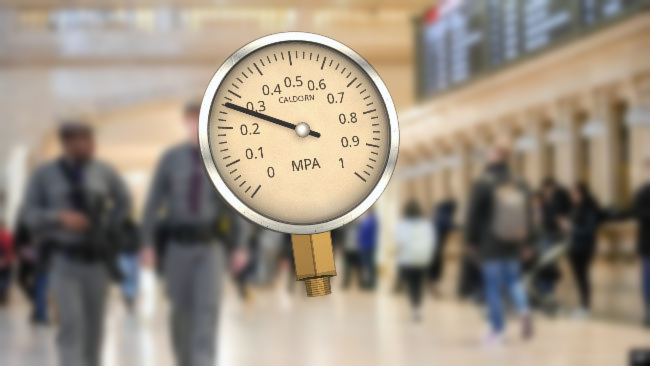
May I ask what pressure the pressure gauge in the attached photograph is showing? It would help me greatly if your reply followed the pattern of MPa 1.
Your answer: MPa 0.26
